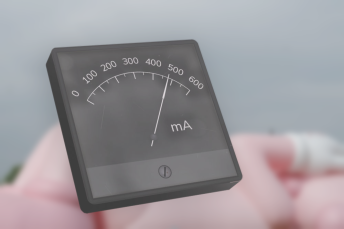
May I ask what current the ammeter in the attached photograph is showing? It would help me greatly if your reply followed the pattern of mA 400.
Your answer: mA 475
